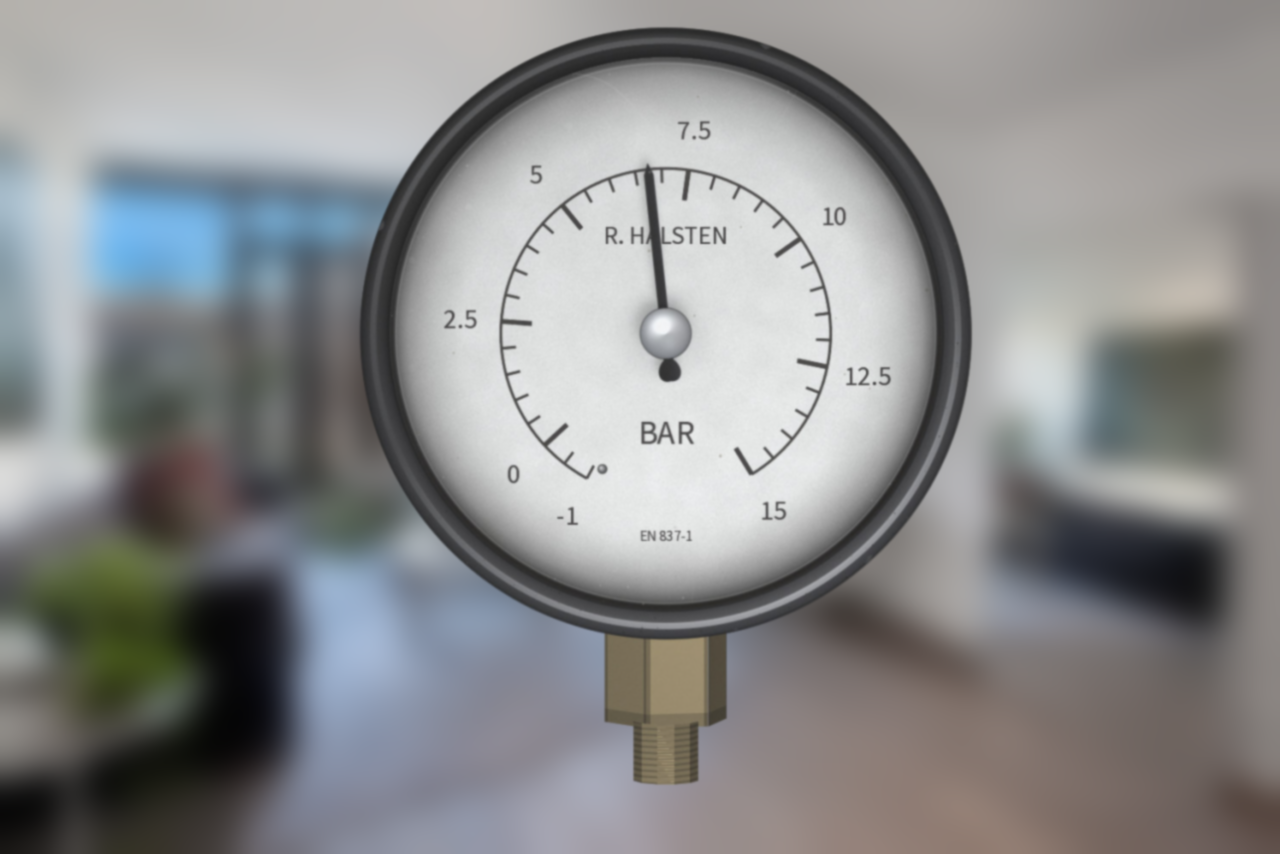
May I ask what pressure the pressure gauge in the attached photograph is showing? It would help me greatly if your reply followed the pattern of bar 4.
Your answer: bar 6.75
